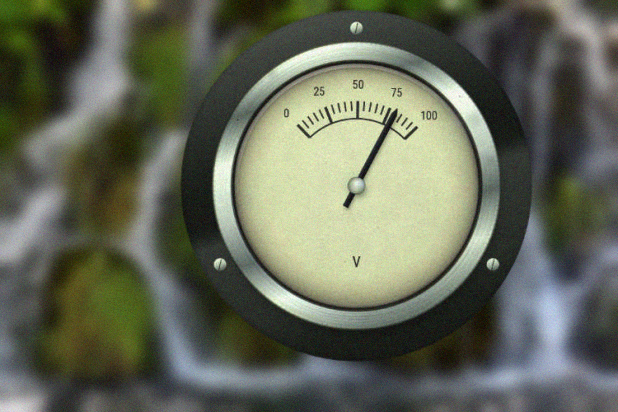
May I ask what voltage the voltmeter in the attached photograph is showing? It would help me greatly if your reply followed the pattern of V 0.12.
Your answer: V 80
